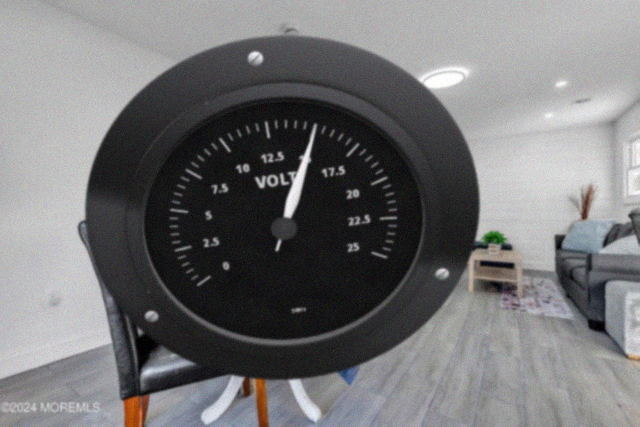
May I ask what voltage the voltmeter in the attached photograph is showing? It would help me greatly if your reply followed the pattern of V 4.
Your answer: V 15
